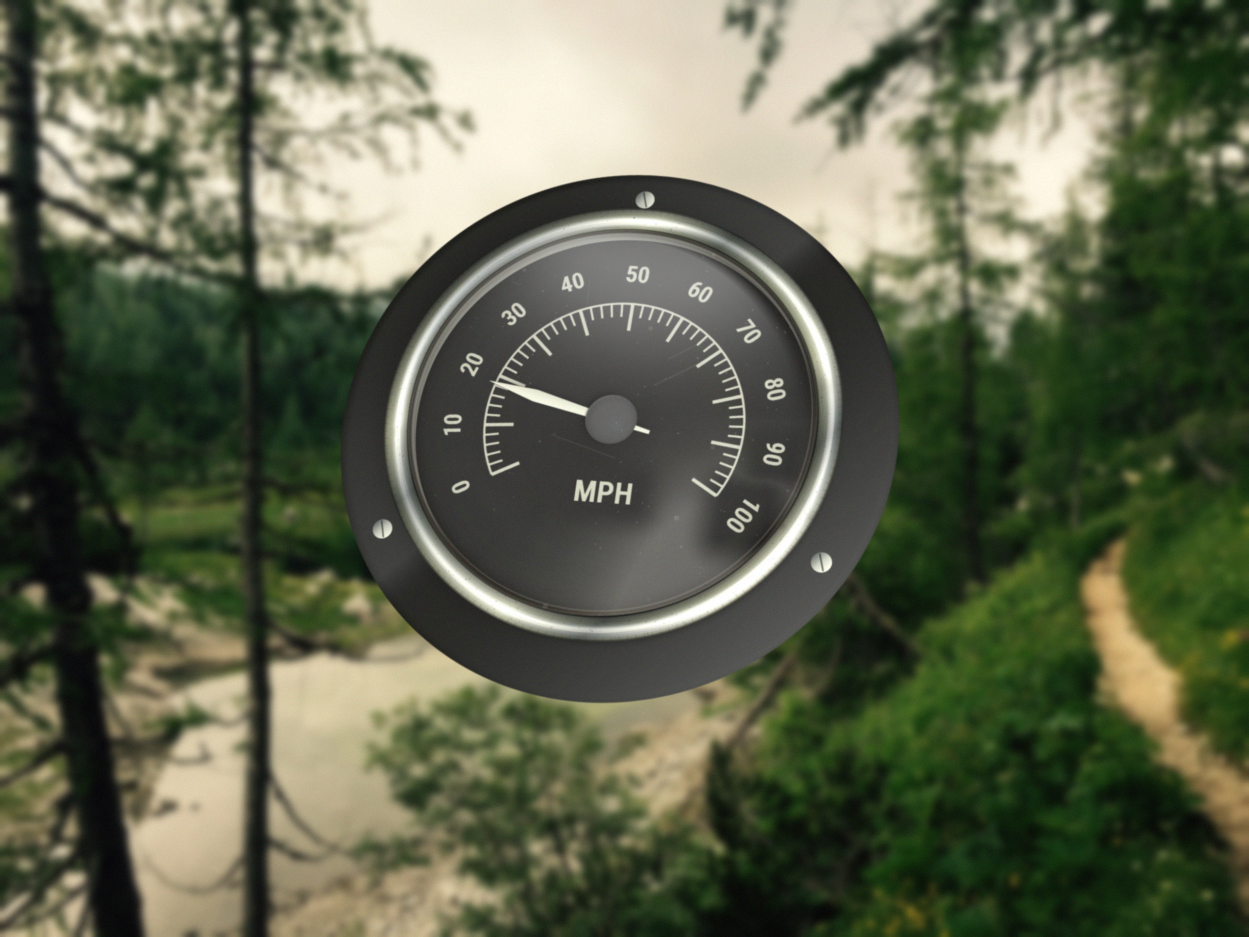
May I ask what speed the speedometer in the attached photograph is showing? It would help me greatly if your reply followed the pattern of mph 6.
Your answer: mph 18
